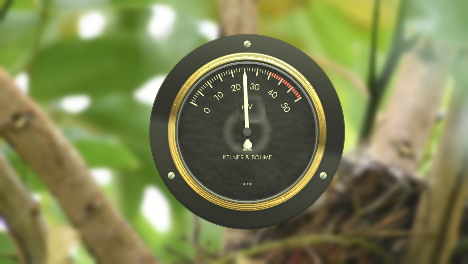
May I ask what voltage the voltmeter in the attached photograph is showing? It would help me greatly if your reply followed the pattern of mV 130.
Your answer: mV 25
